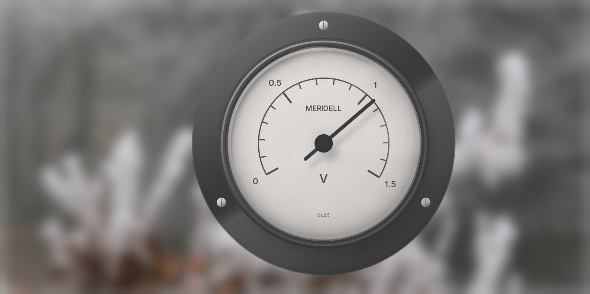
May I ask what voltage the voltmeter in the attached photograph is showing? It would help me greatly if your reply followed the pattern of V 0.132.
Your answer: V 1.05
